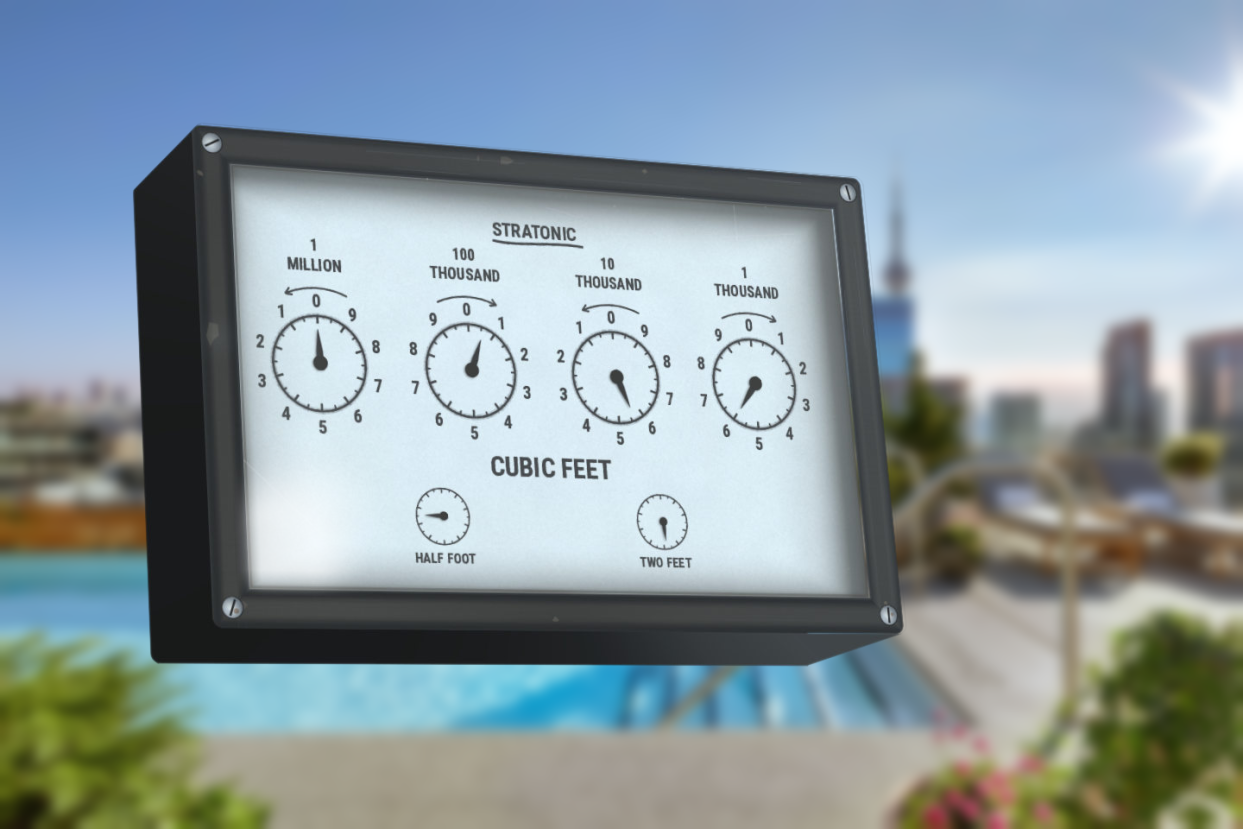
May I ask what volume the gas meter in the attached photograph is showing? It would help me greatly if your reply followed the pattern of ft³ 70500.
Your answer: ft³ 5600
